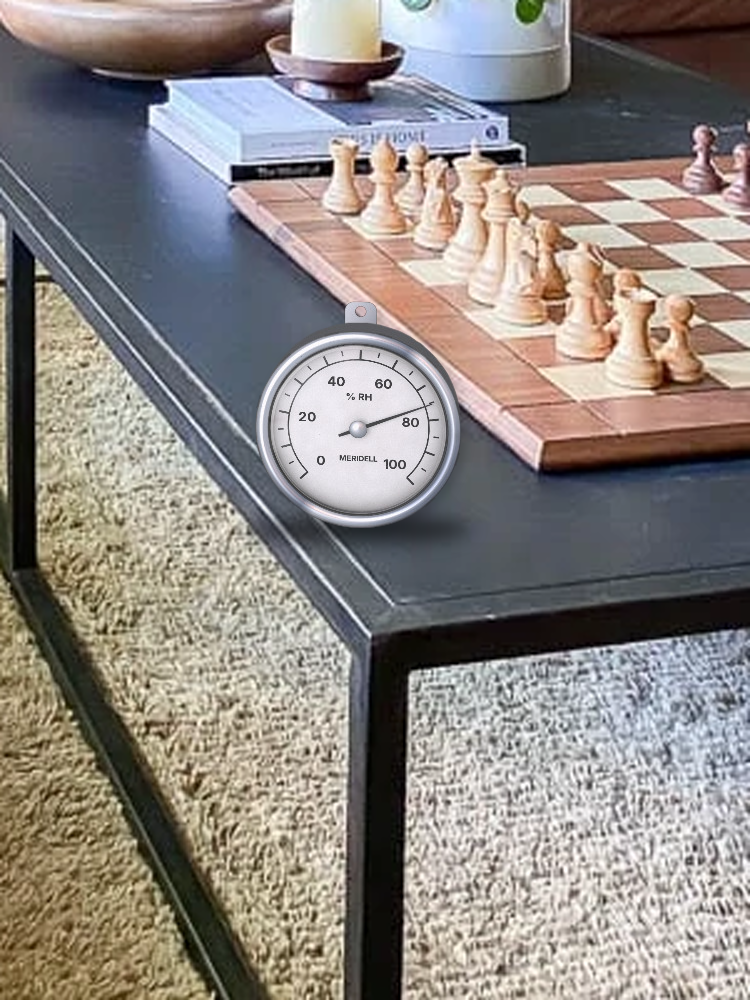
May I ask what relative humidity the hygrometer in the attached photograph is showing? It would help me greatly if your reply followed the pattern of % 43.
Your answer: % 75
